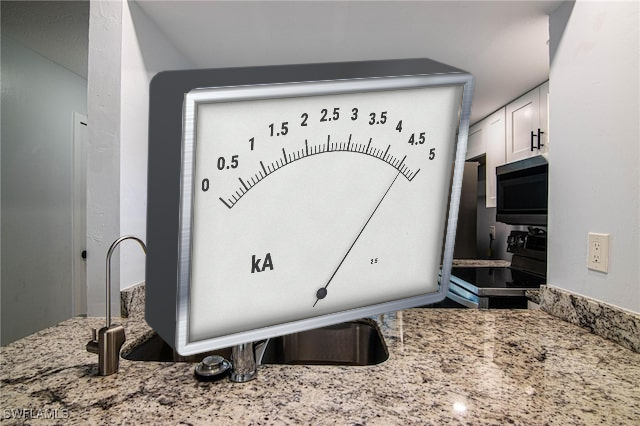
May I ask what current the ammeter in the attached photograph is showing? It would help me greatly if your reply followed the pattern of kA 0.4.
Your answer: kA 4.5
